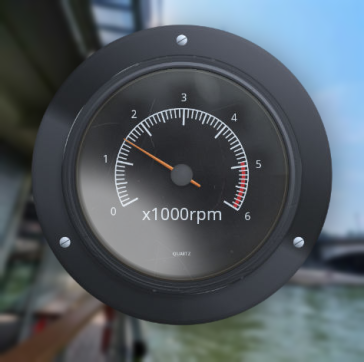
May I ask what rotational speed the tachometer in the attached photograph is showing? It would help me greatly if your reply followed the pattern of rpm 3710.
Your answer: rpm 1500
